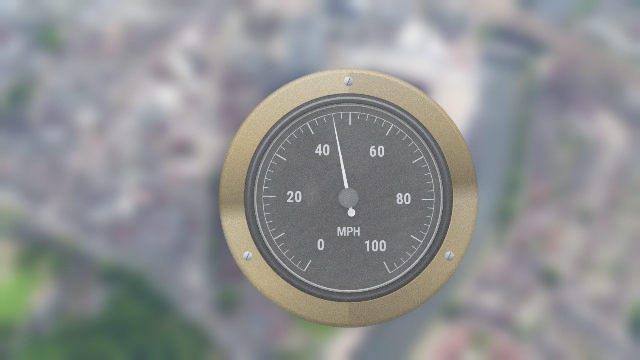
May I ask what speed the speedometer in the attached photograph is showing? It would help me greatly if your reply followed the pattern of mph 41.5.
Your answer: mph 46
